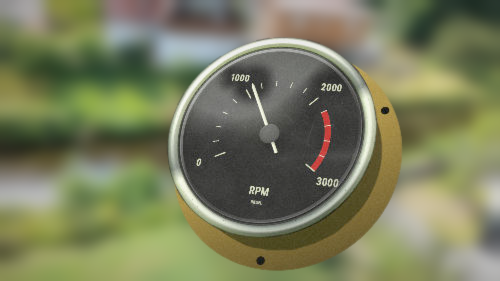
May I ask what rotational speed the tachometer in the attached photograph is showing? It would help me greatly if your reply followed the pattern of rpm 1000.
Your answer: rpm 1100
